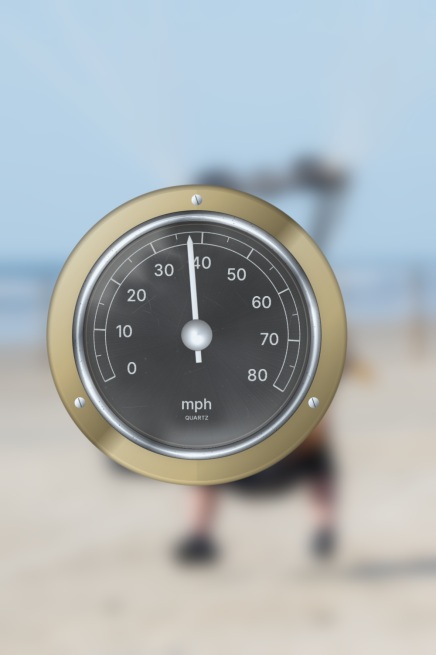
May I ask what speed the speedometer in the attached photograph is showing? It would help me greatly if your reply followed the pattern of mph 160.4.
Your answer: mph 37.5
